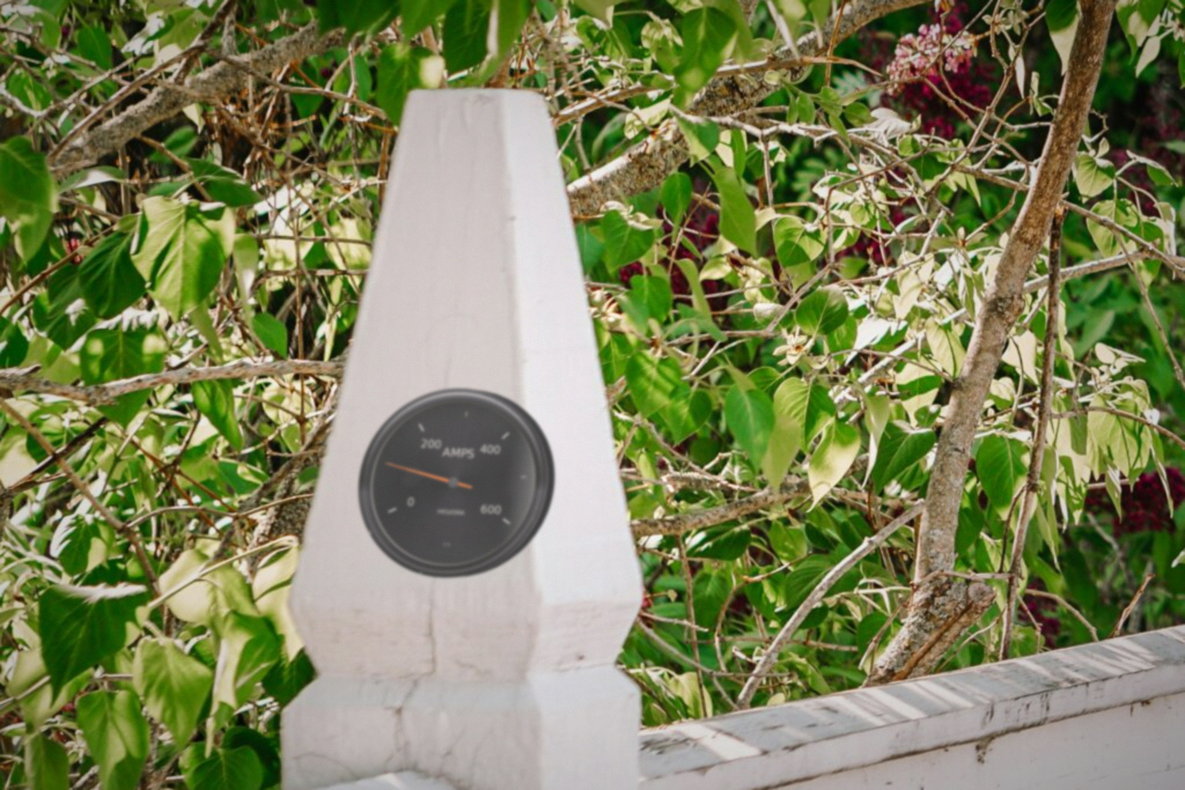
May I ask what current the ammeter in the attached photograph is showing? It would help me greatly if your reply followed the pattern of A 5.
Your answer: A 100
